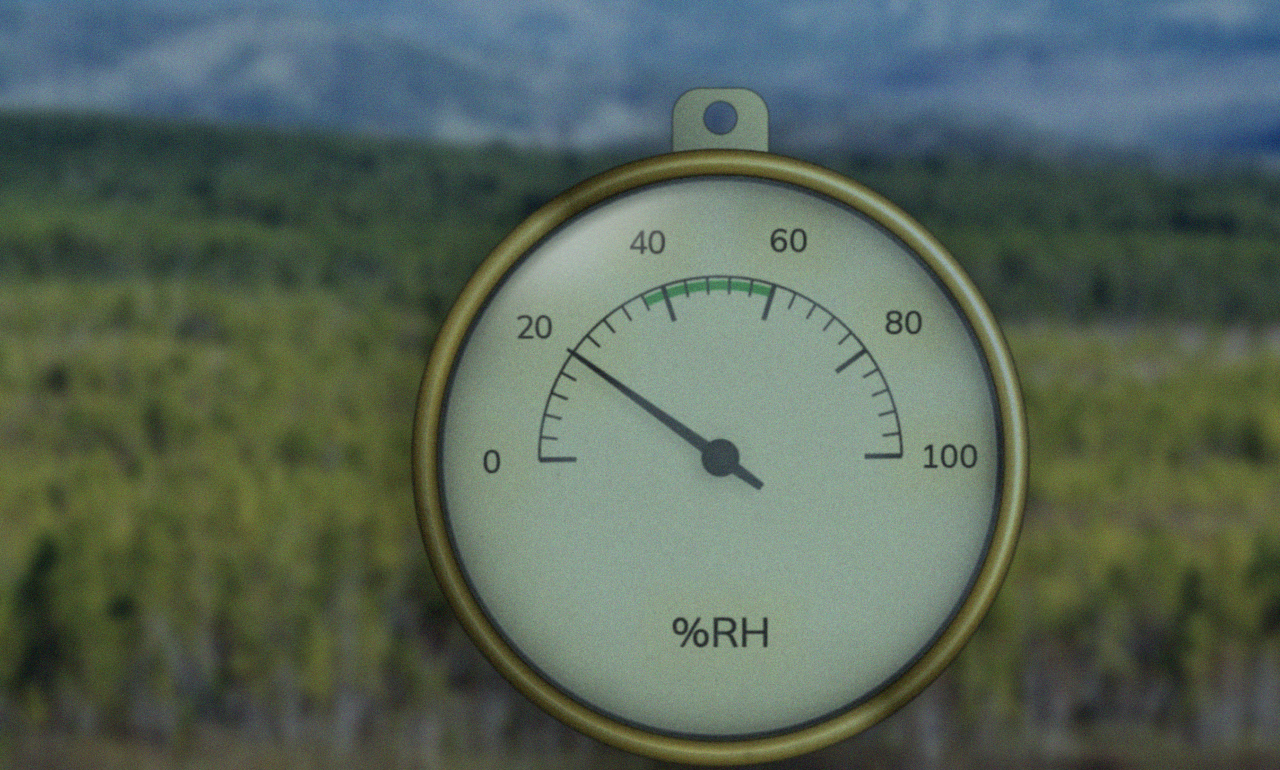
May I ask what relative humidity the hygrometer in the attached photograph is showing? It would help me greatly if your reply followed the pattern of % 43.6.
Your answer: % 20
